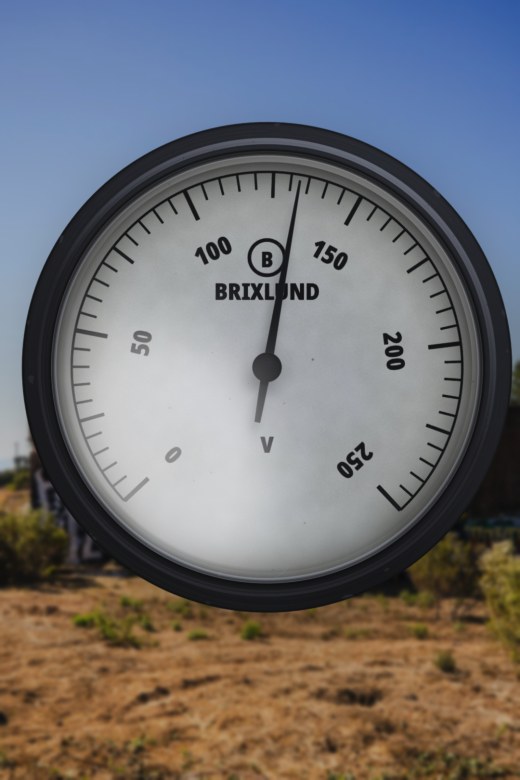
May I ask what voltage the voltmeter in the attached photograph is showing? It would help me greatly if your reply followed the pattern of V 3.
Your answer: V 132.5
